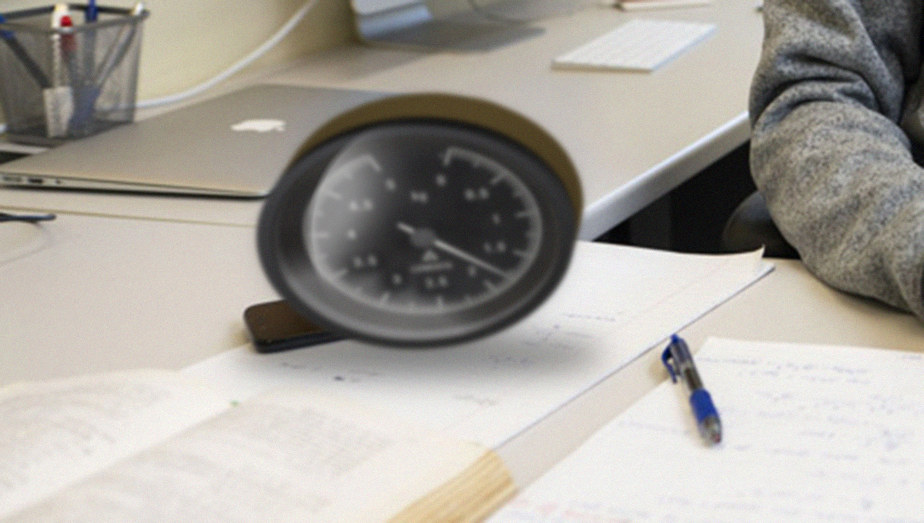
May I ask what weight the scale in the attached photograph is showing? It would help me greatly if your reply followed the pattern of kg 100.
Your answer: kg 1.75
